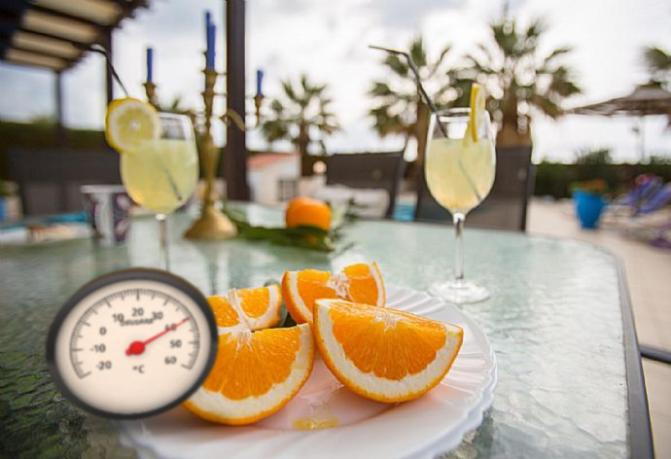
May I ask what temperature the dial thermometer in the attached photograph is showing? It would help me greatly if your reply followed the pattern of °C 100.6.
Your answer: °C 40
